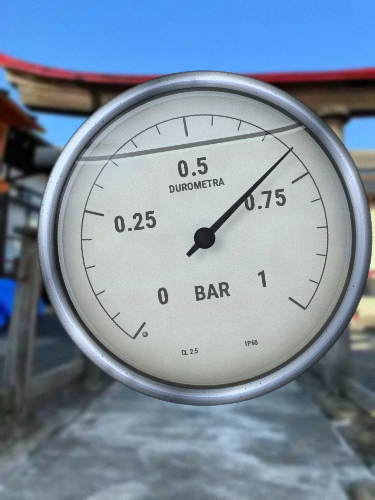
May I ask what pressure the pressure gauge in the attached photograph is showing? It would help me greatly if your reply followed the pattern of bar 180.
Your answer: bar 0.7
